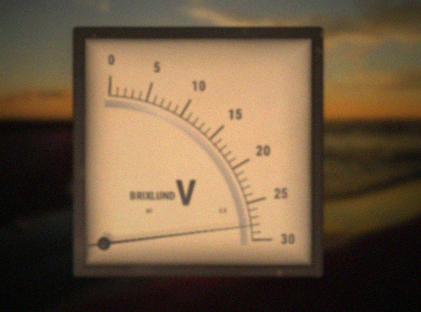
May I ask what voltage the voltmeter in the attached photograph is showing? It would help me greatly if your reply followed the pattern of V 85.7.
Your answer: V 28
